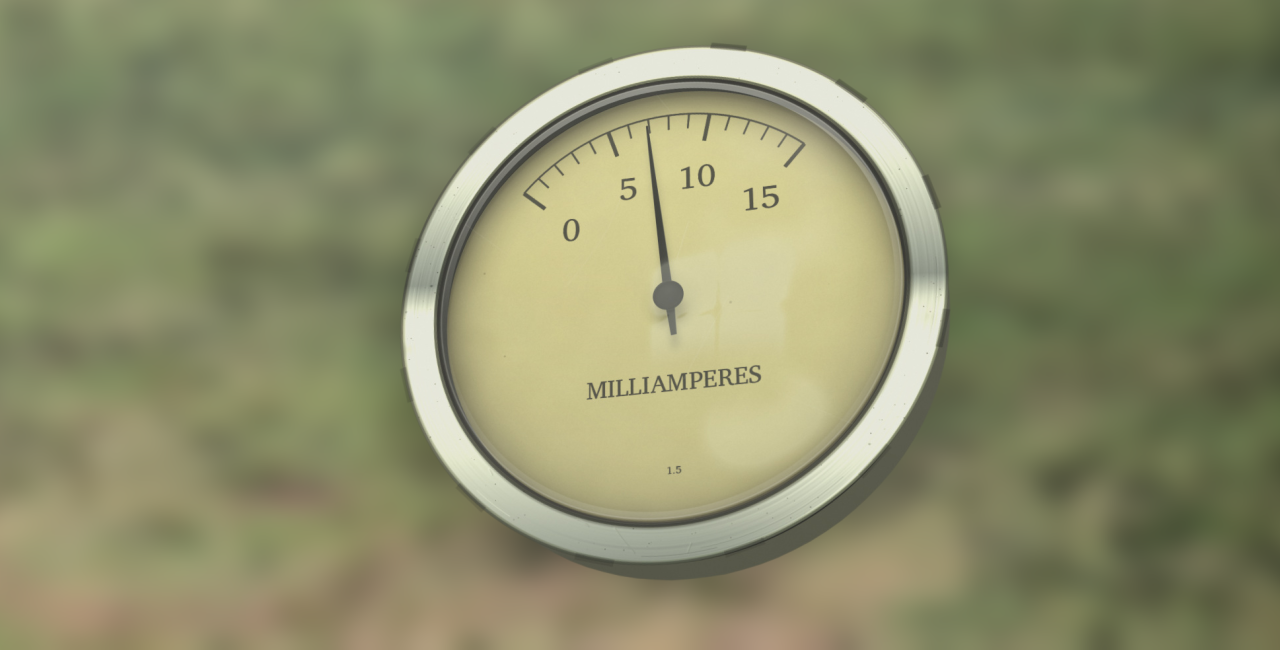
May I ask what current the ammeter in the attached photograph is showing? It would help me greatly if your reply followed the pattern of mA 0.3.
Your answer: mA 7
